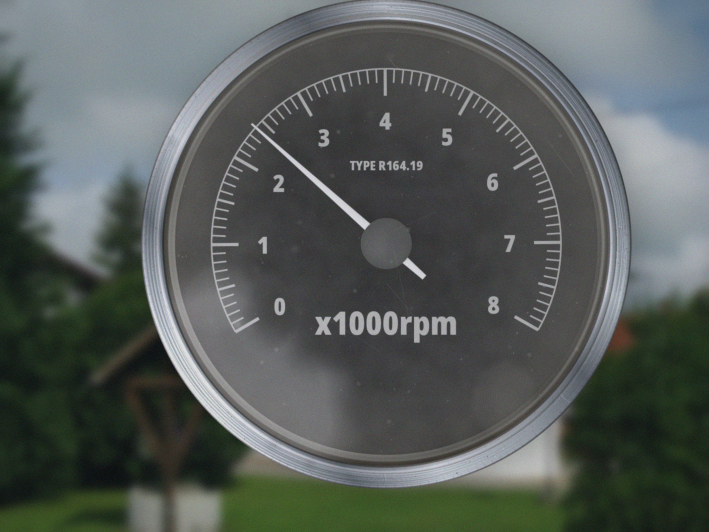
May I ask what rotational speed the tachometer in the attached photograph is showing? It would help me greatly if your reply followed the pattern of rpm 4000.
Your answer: rpm 2400
